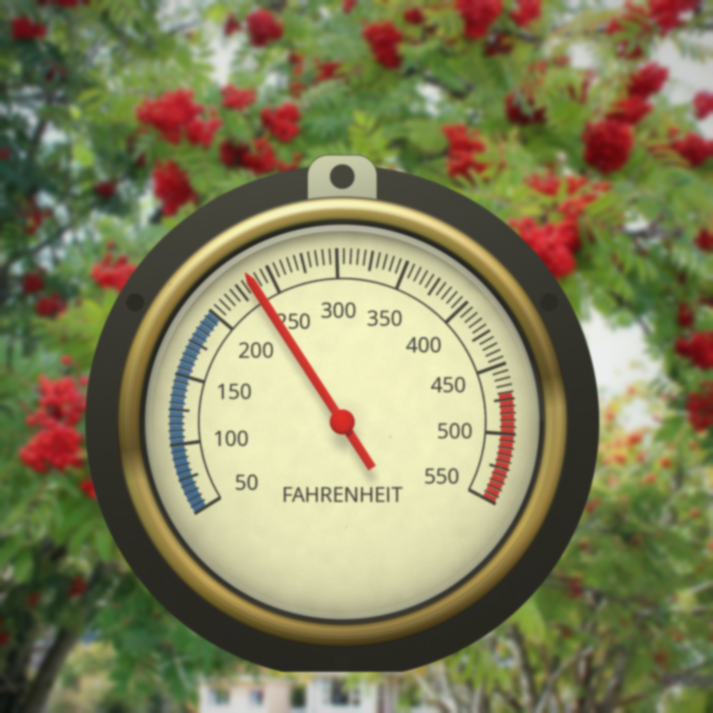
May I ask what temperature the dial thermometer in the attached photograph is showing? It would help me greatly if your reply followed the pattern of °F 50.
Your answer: °F 235
